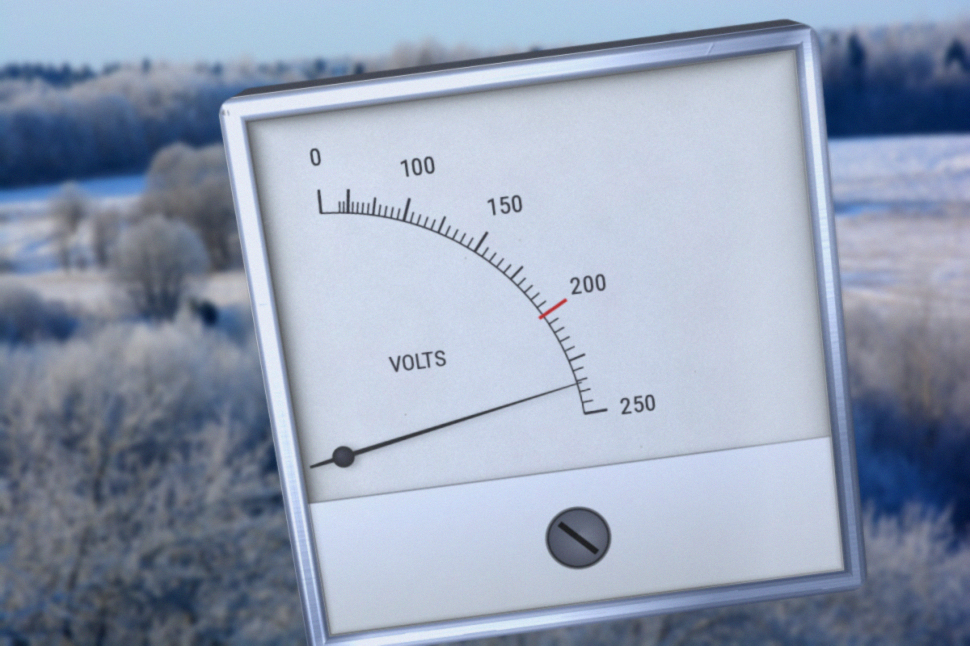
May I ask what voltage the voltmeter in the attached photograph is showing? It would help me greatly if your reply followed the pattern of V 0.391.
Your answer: V 235
